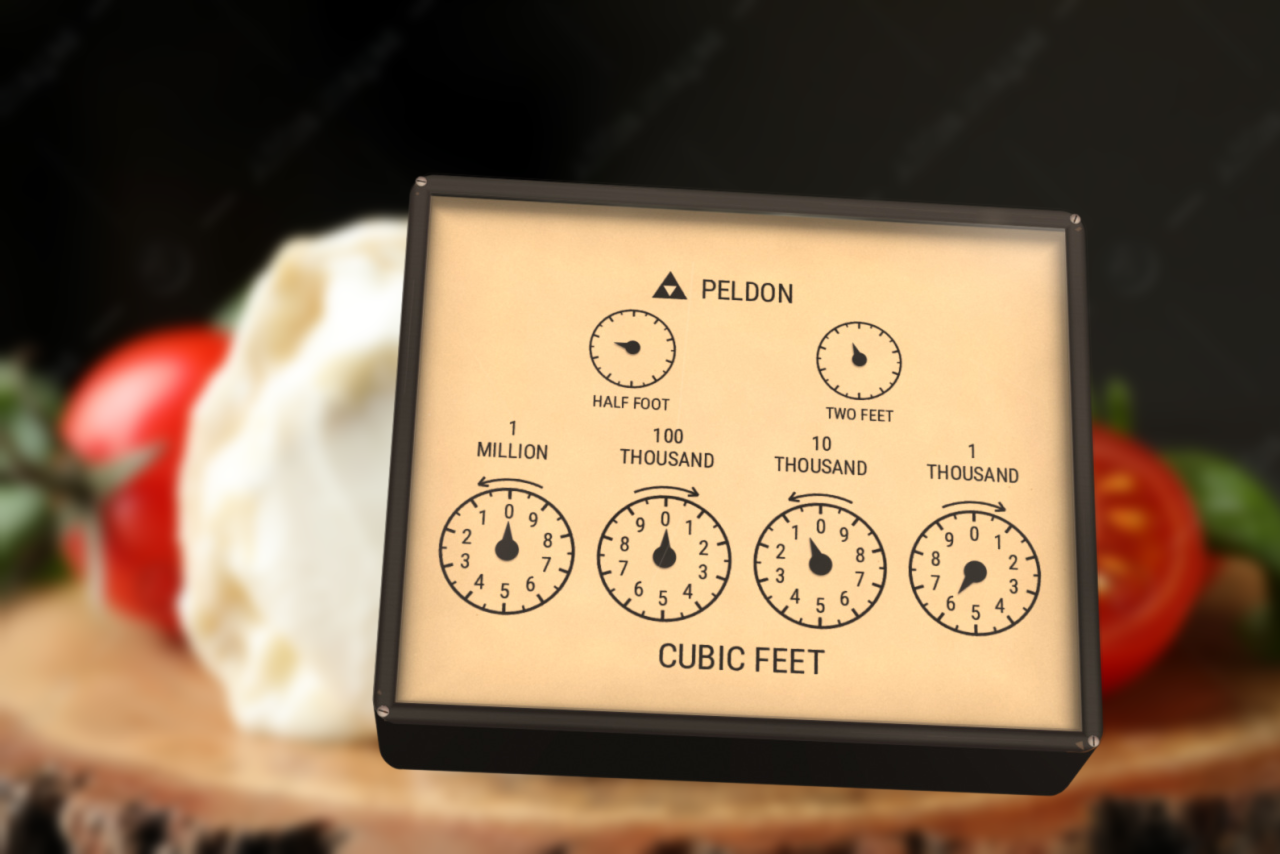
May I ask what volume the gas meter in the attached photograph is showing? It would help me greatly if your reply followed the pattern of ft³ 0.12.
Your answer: ft³ 600
